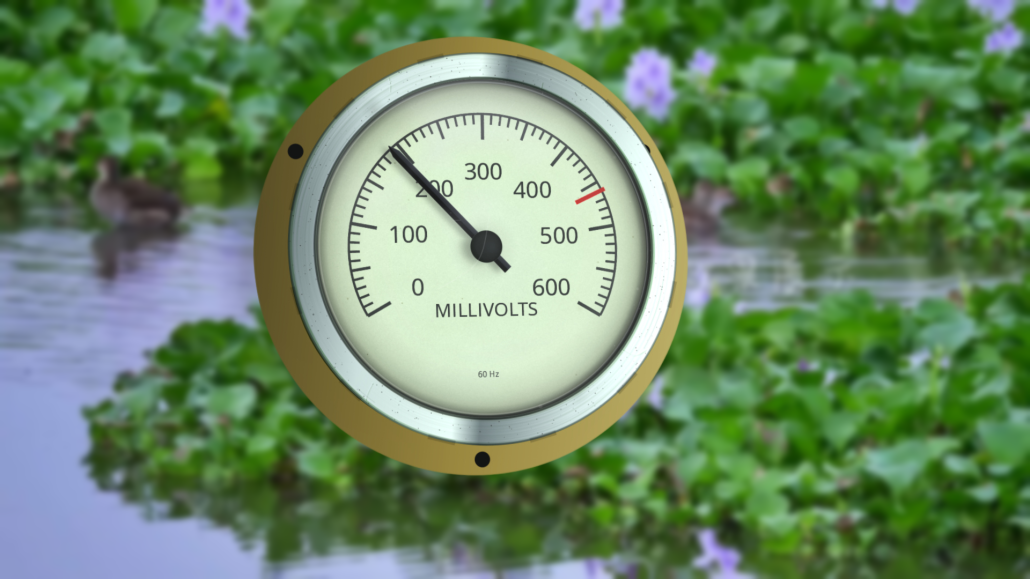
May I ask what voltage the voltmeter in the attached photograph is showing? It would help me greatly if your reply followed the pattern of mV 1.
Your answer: mV 190
